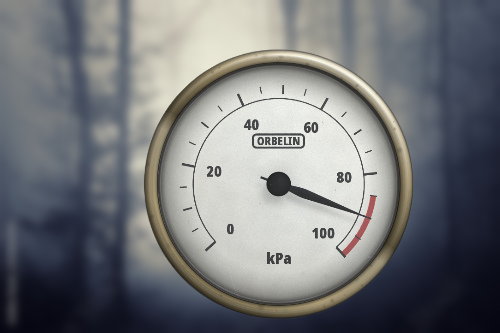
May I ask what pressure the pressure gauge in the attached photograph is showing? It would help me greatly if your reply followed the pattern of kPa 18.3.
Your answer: kPa 90
